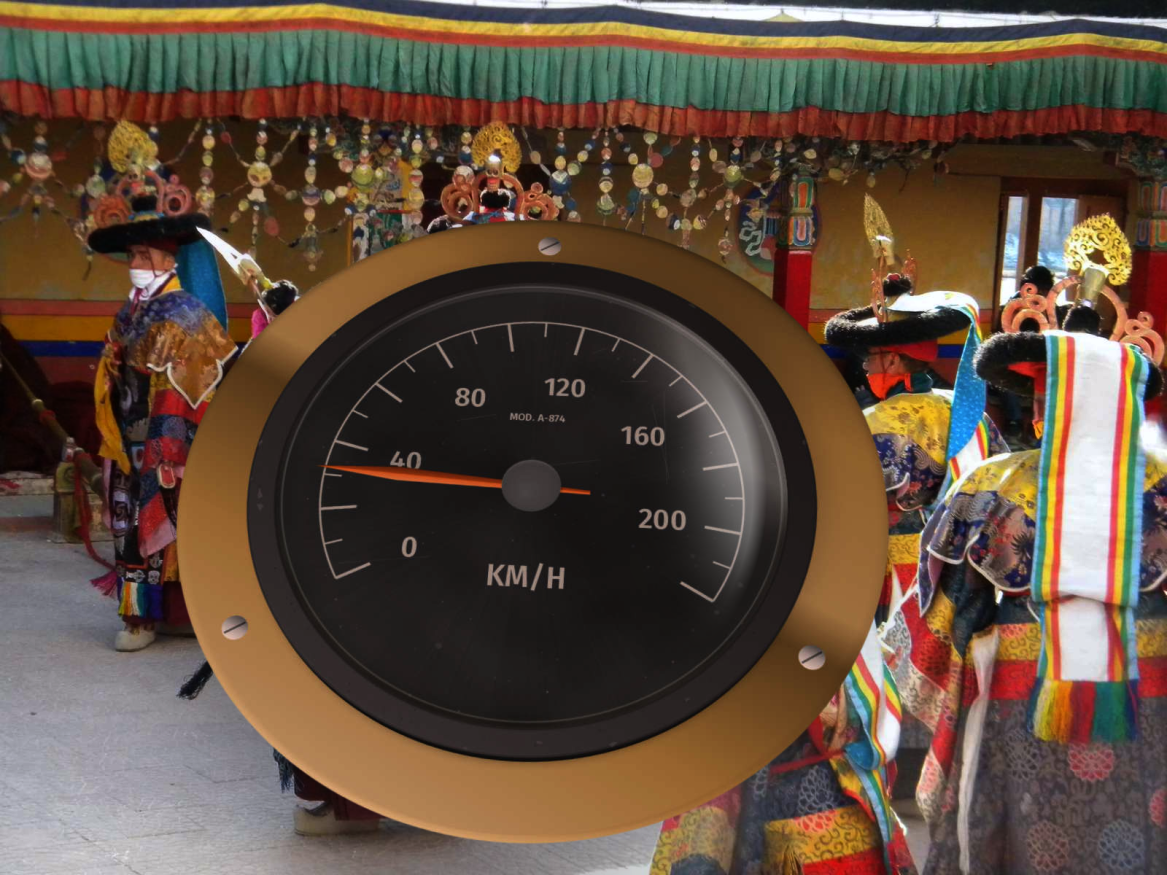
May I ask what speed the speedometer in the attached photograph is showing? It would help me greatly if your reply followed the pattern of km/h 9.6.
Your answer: km/h 30
